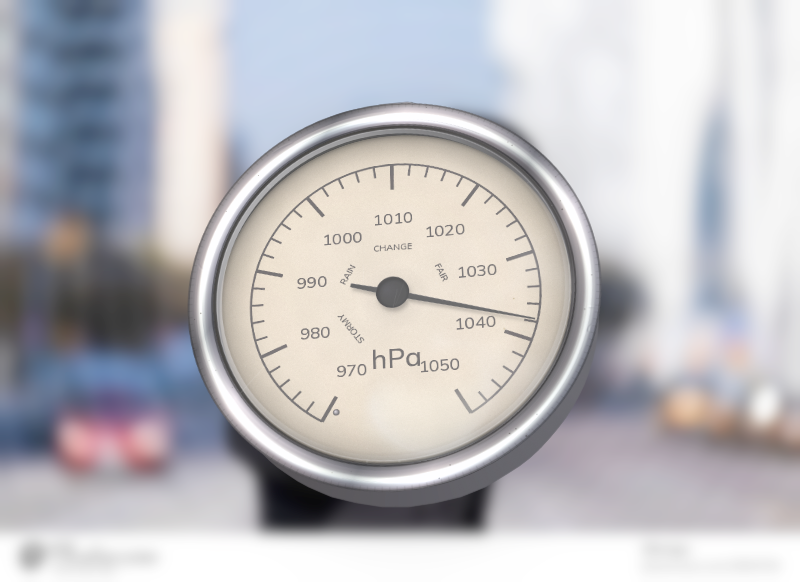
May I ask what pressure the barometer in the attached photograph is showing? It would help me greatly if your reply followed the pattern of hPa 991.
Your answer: hPa 1038
